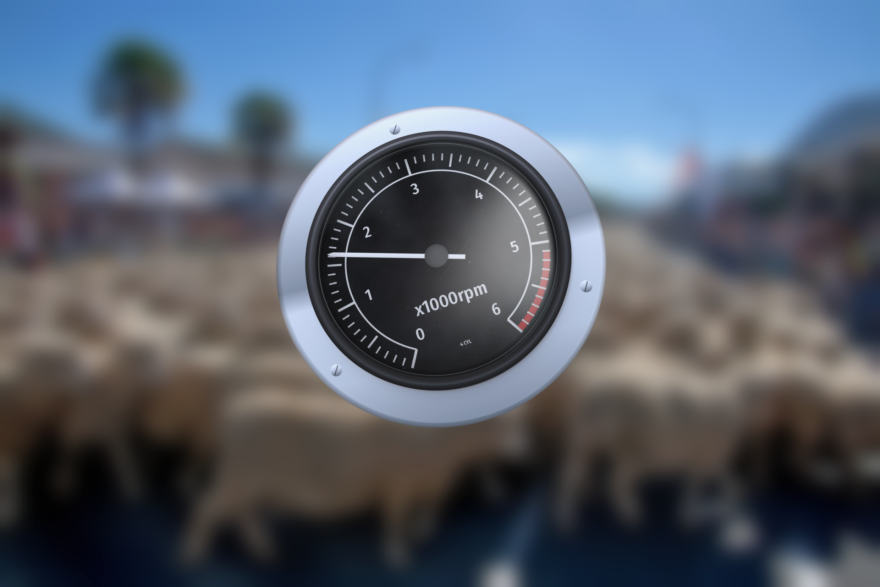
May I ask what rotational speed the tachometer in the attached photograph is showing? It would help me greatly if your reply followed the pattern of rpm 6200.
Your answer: rpm 1600
